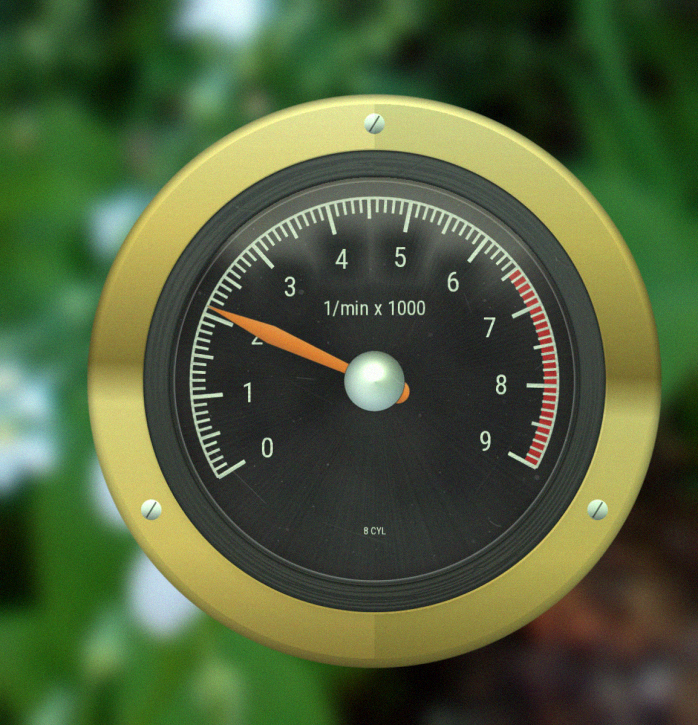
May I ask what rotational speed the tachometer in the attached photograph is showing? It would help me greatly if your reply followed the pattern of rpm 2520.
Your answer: rpm 2100
